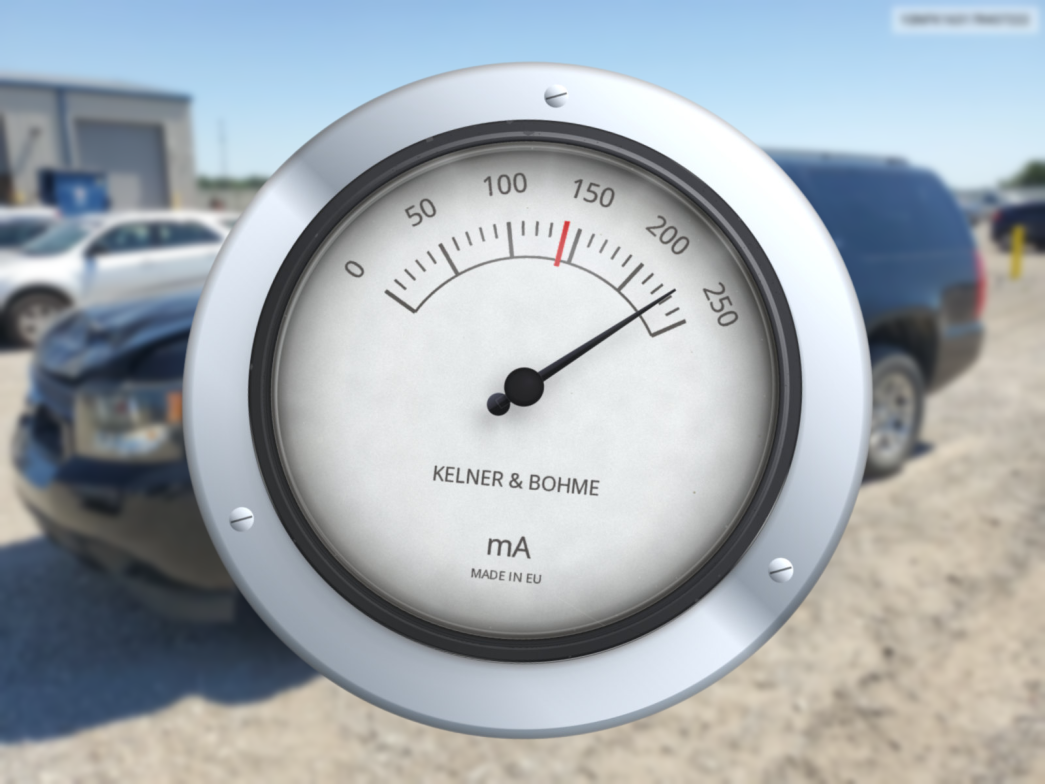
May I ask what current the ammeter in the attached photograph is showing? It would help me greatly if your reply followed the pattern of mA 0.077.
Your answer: mA 230
